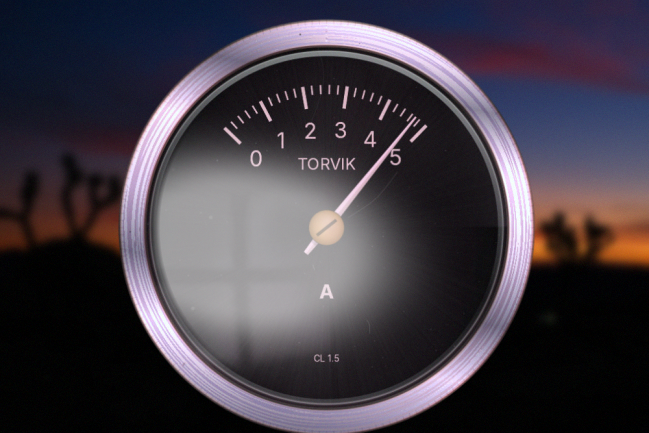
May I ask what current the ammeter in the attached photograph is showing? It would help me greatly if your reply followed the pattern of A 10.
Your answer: A 4.7
